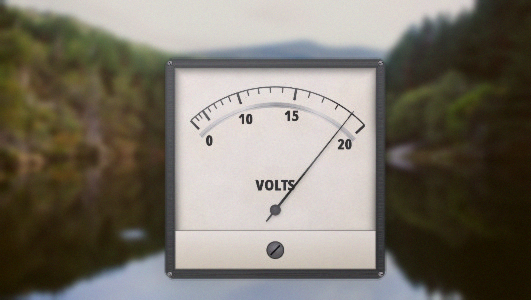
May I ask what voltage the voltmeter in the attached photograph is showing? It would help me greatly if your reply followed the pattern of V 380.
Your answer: V 19
